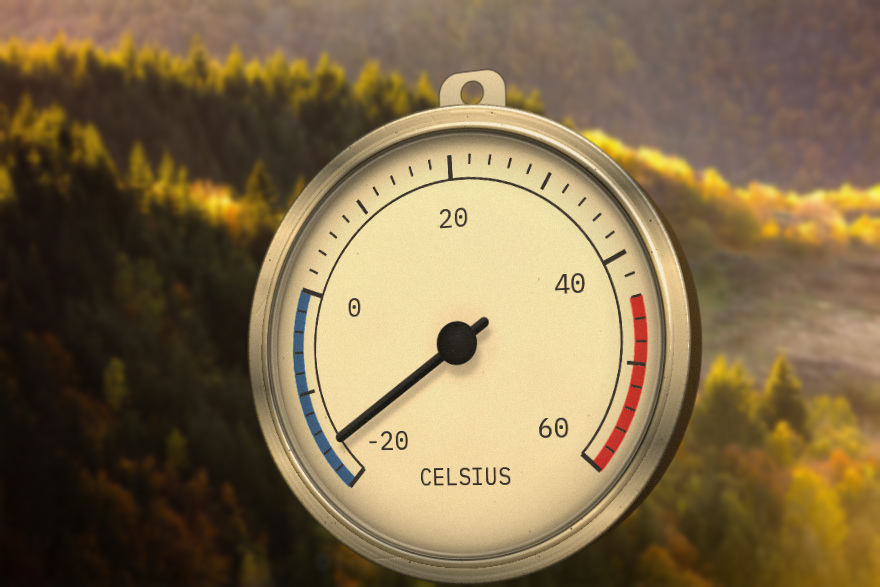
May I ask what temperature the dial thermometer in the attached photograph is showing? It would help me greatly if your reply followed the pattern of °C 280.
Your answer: °C -16
